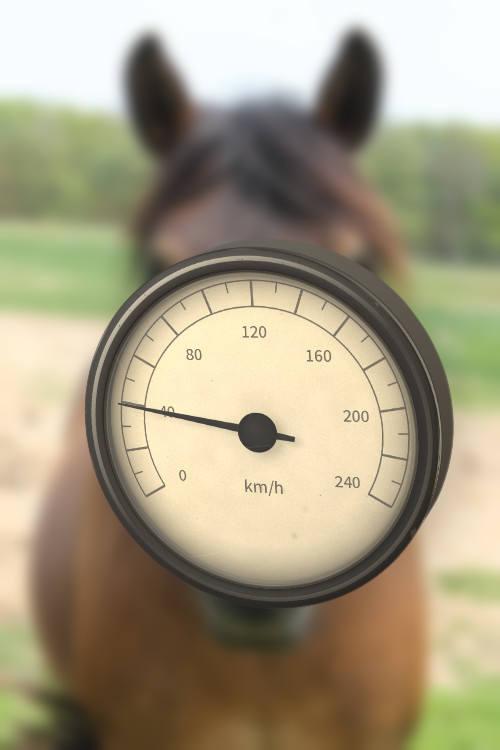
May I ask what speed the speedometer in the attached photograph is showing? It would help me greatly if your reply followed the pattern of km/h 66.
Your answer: km/h 40
